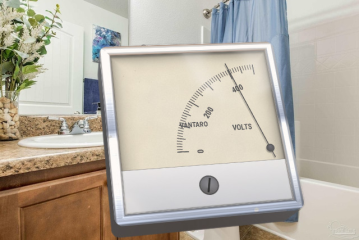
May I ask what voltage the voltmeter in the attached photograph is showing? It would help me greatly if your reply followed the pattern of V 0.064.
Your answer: V 400
